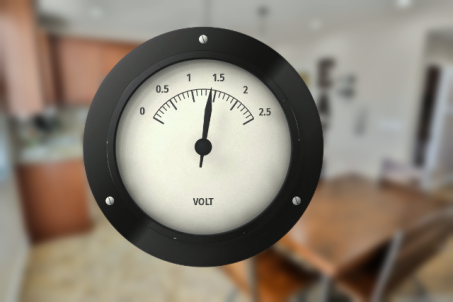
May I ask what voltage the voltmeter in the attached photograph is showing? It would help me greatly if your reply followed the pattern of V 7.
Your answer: V 1.4
